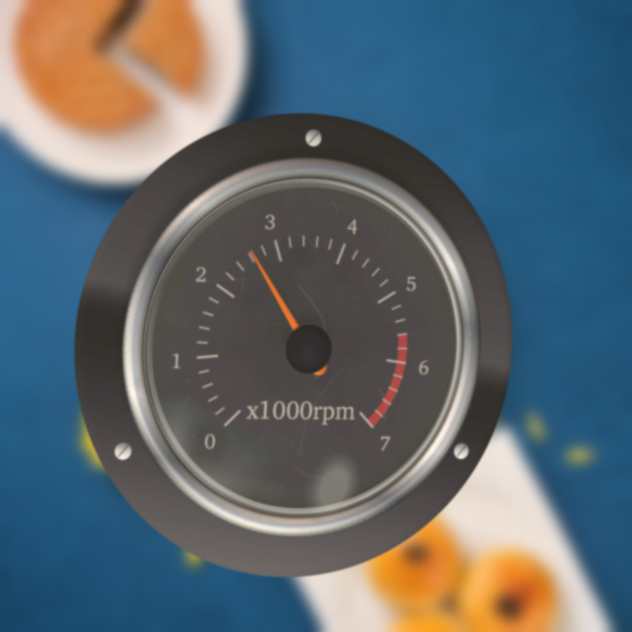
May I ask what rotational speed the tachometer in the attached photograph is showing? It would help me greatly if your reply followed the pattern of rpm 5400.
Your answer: rpm 2600
